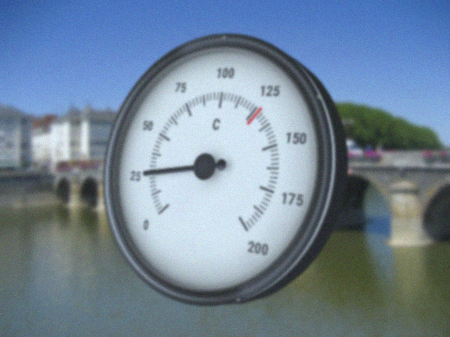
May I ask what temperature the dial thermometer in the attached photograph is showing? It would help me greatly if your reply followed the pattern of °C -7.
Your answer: °C 25
